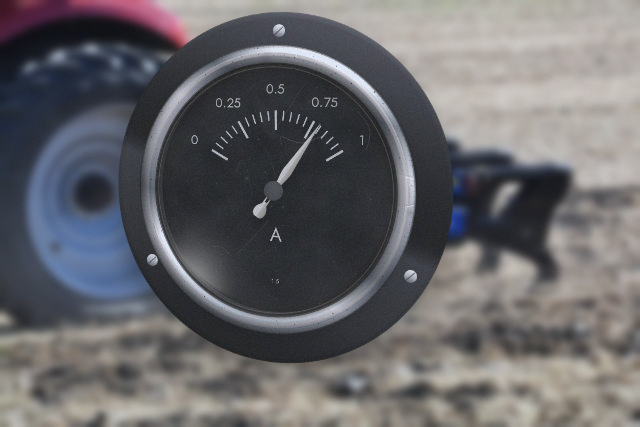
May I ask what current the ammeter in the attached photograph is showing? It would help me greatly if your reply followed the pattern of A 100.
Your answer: A 0.8
